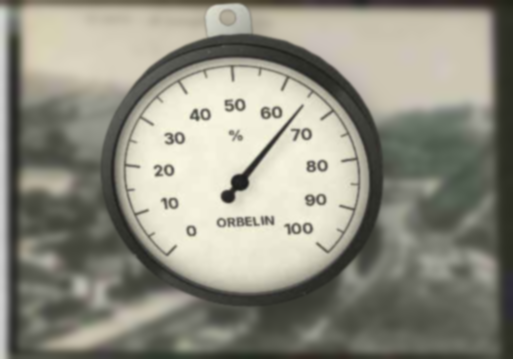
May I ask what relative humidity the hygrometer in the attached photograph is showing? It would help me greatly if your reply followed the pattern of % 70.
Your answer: % 65
